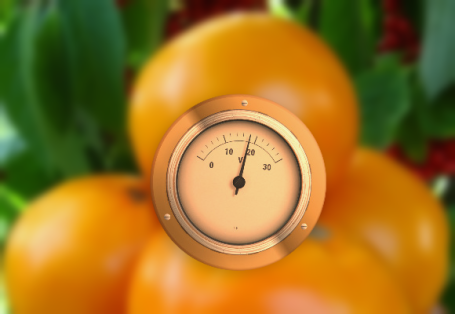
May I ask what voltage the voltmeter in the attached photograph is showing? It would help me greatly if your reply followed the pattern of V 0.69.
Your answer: V 18
